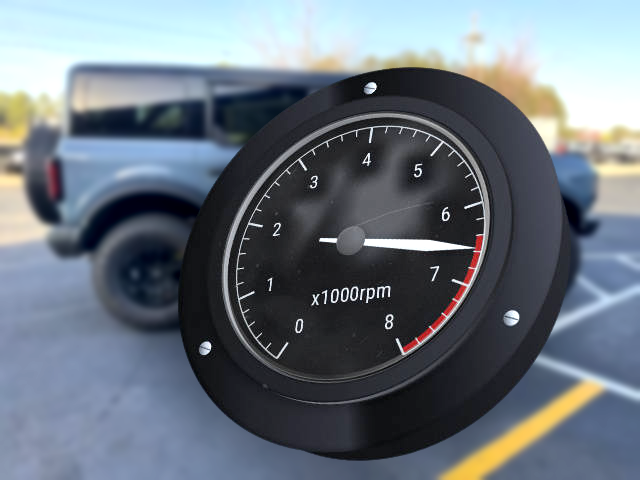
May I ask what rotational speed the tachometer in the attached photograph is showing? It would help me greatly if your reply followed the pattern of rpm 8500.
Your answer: rpm 6600
